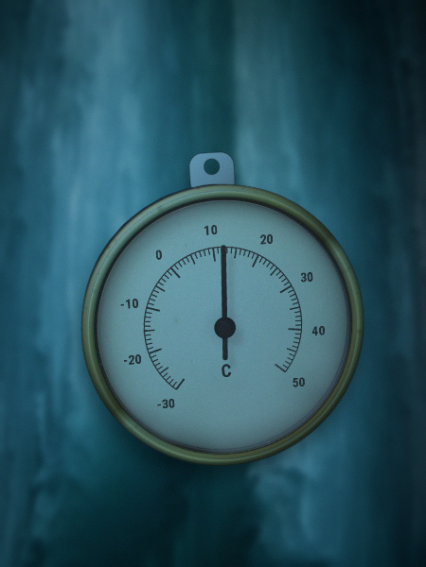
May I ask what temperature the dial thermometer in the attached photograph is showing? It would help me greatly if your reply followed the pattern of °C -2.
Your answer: °C 12
